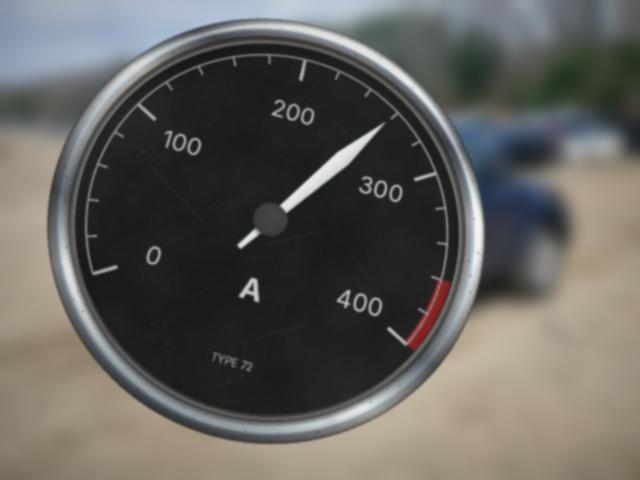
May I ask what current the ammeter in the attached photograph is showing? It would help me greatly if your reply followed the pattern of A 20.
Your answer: A 260
